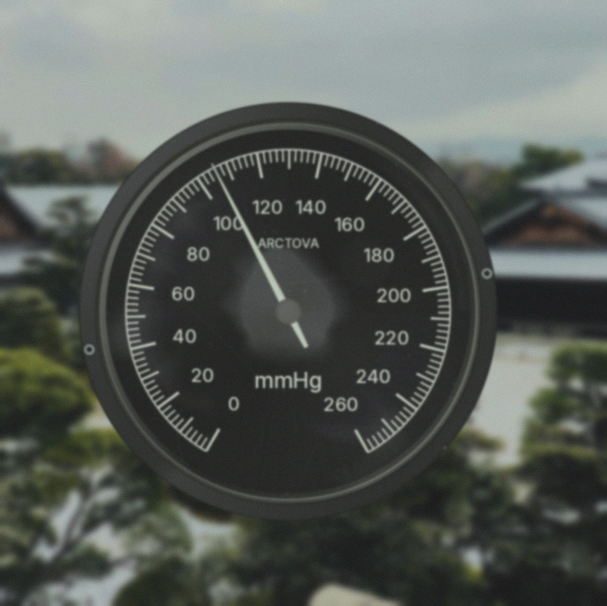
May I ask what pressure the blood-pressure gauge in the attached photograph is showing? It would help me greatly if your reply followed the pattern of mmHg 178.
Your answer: mmHg 106
